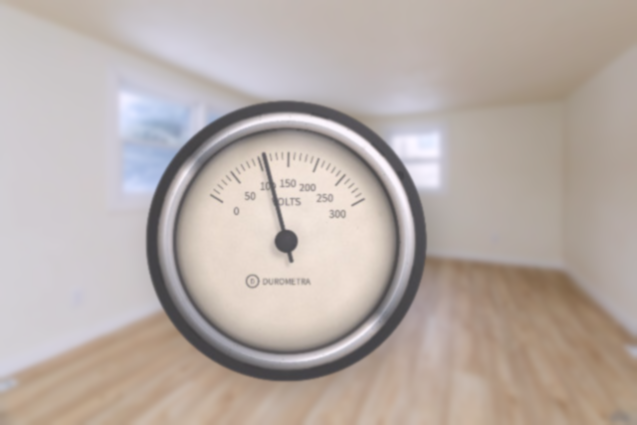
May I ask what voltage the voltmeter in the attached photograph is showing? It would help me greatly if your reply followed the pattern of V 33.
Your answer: V 110
